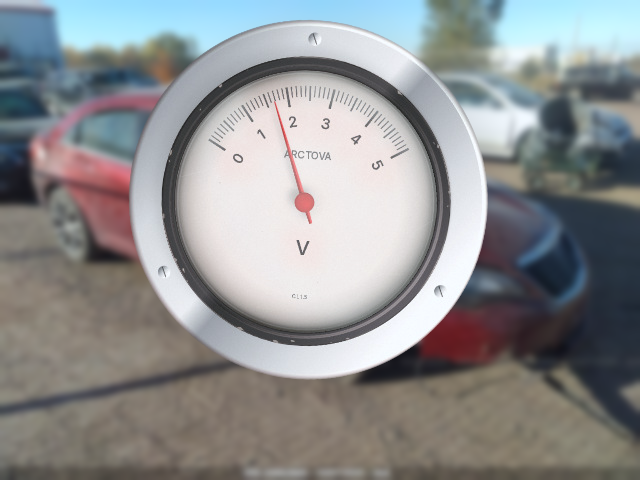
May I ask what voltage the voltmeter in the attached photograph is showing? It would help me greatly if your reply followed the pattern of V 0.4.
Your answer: V 1.7
